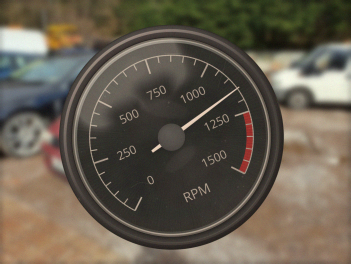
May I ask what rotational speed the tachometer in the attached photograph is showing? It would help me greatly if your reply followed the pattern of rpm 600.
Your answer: rpm 1150
